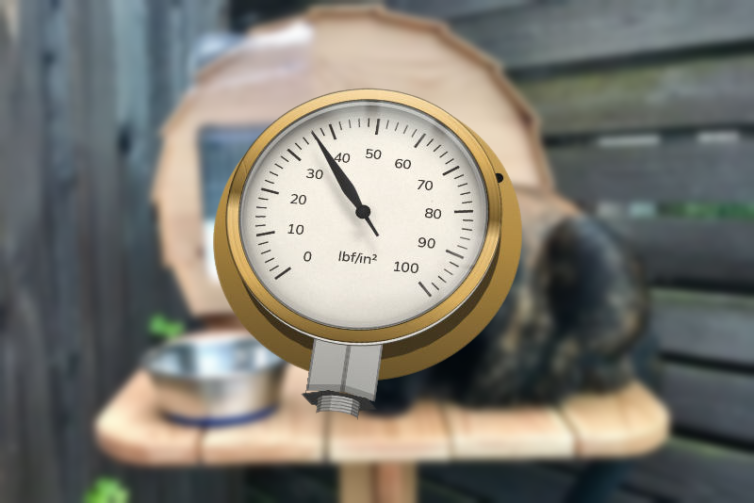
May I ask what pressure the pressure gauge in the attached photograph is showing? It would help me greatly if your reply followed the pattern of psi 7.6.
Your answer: psi 36
